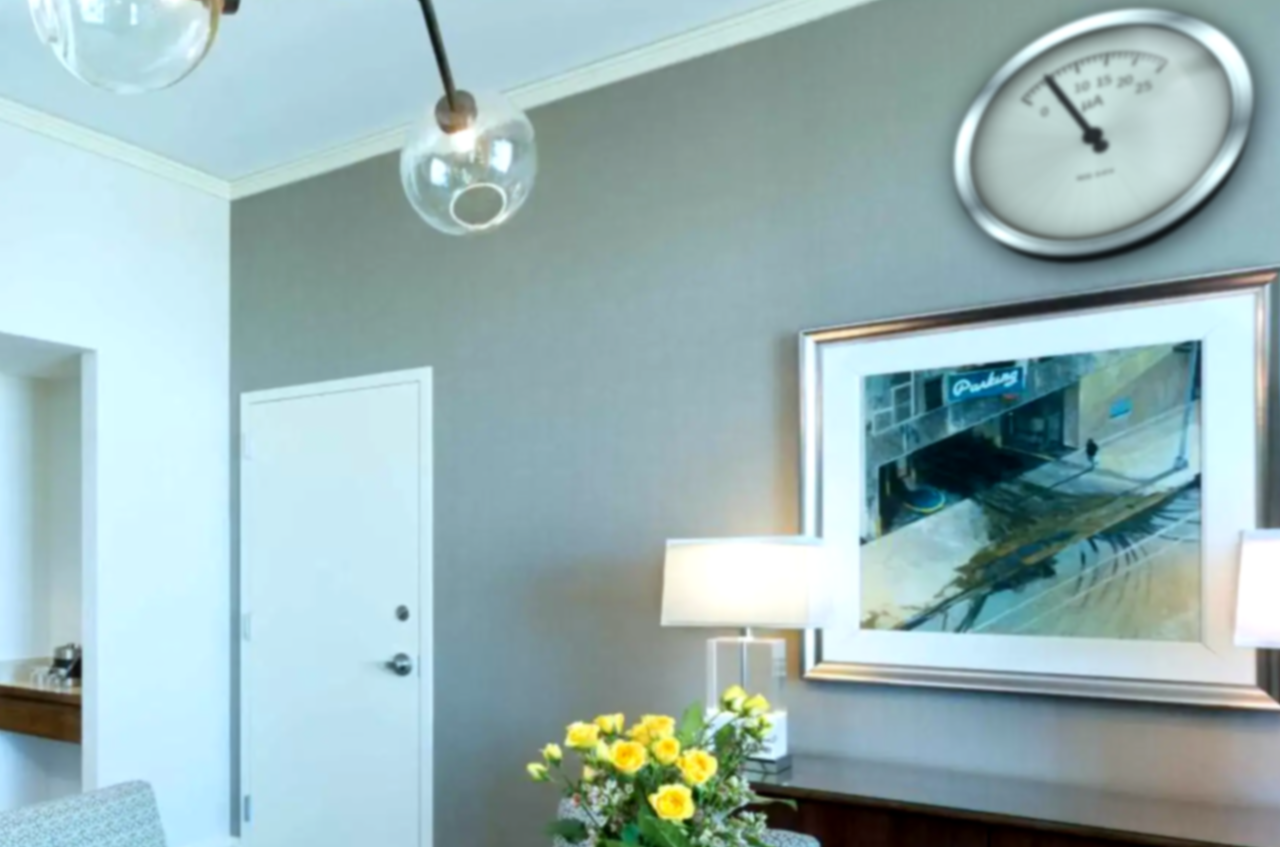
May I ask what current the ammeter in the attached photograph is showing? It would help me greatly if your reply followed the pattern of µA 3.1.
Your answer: µA 5
